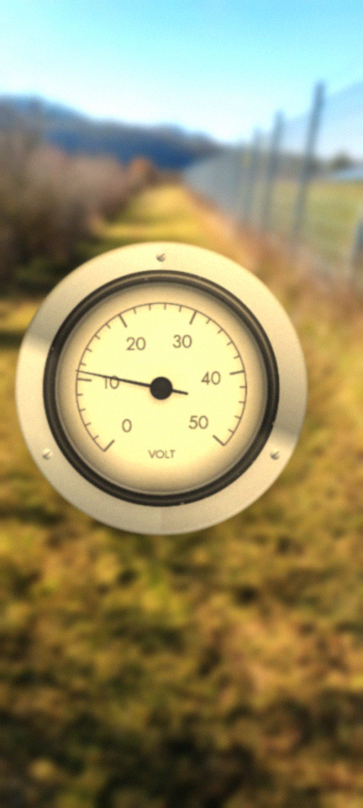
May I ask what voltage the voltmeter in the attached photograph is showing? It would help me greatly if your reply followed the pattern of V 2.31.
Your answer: V 11
